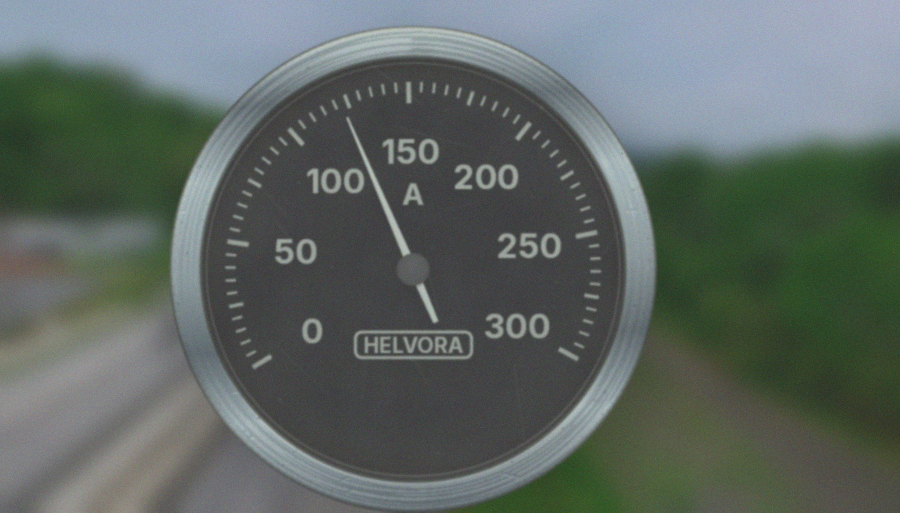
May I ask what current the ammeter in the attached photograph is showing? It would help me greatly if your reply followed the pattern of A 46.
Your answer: A 122.5
